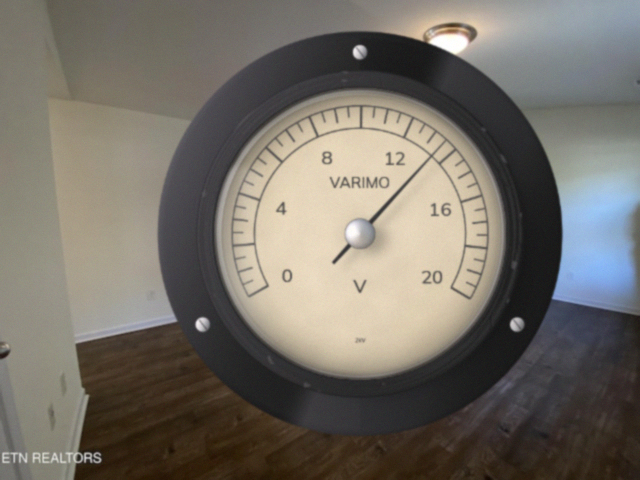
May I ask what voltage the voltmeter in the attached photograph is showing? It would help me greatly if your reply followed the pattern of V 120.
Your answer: V 13.5
